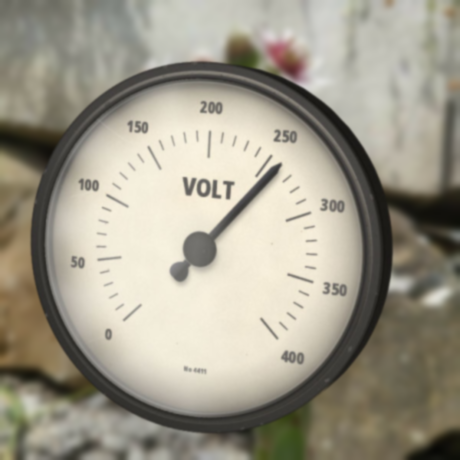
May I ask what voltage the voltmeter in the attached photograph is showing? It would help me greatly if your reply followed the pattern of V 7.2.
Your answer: V 260
